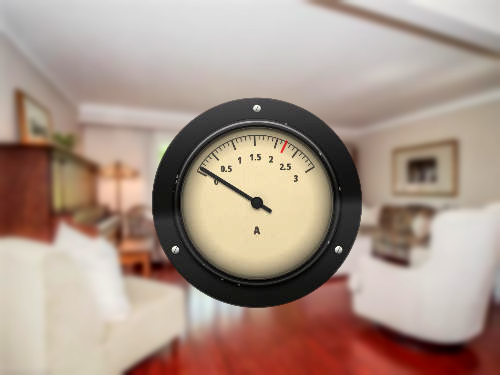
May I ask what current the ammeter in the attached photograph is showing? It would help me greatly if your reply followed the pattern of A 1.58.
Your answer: A 0.1
